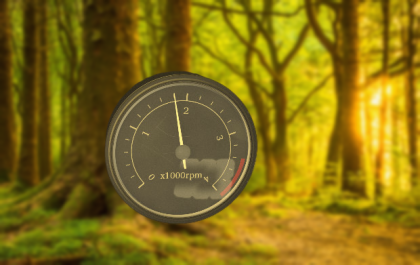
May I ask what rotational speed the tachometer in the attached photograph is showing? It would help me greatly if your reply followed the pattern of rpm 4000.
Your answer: rpm 1800
